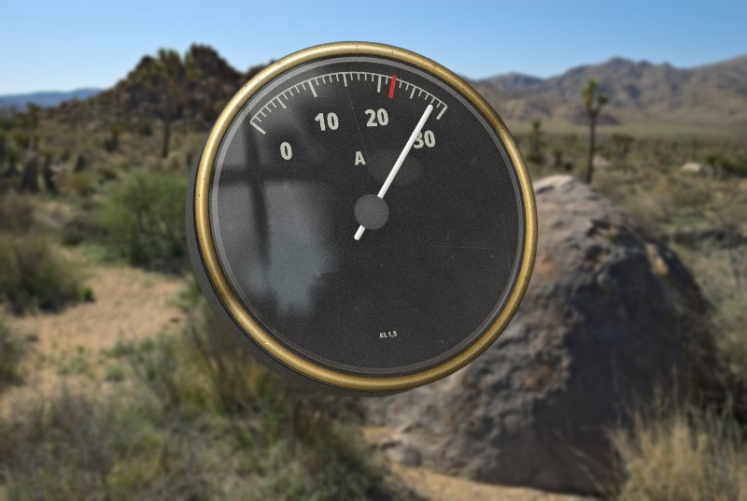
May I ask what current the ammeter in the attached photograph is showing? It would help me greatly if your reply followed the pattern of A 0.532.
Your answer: A 28
